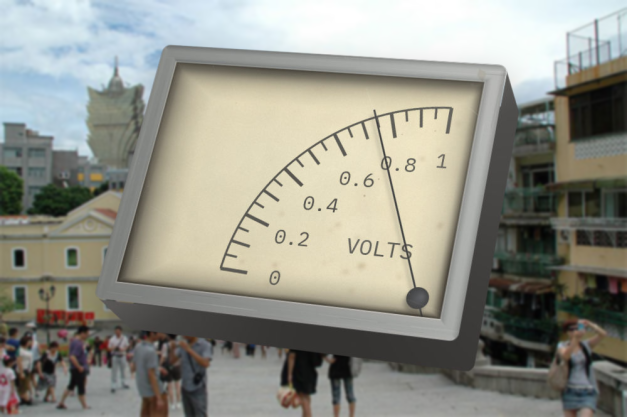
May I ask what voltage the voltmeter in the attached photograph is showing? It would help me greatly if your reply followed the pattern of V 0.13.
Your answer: V 0.75
